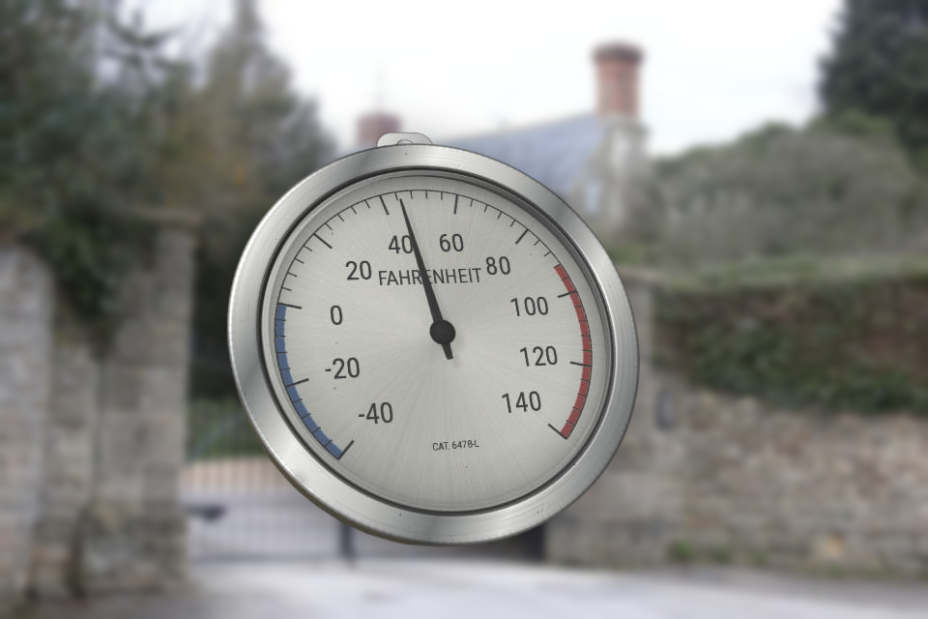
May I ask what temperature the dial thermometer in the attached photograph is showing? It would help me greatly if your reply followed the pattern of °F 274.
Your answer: °F 44
